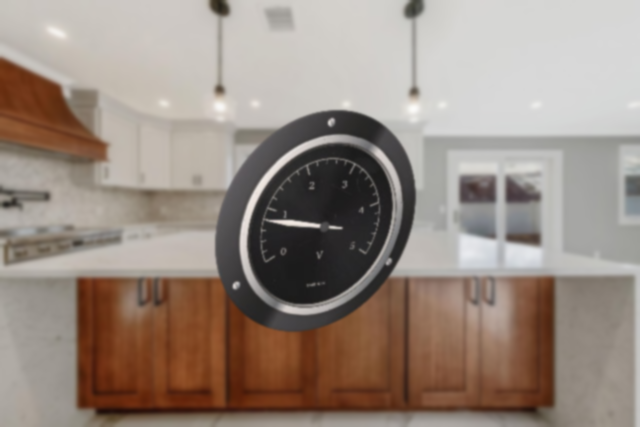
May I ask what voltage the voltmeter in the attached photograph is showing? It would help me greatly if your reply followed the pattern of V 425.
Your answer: V 0.8
